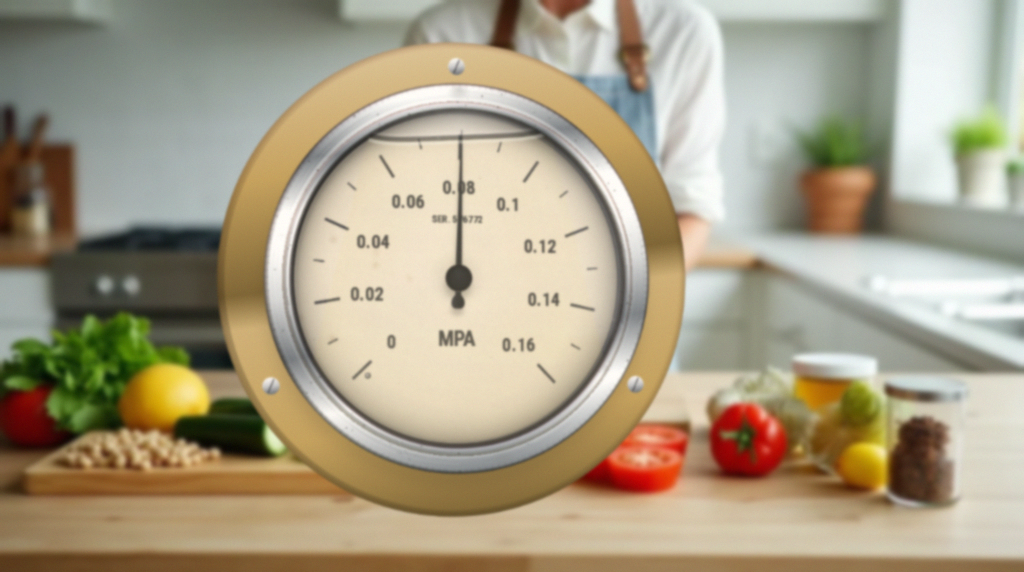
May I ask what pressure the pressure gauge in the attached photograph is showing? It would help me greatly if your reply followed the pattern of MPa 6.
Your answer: MPa 0.08
